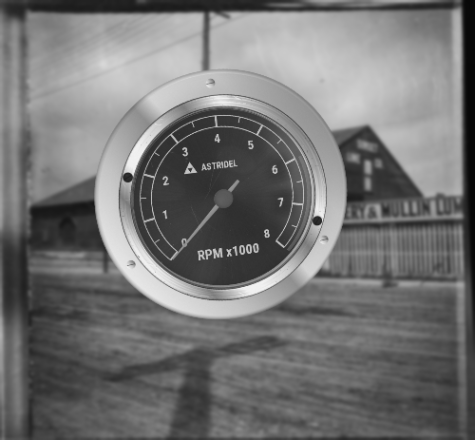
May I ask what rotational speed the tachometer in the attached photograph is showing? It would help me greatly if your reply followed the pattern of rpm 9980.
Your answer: rpm 0
